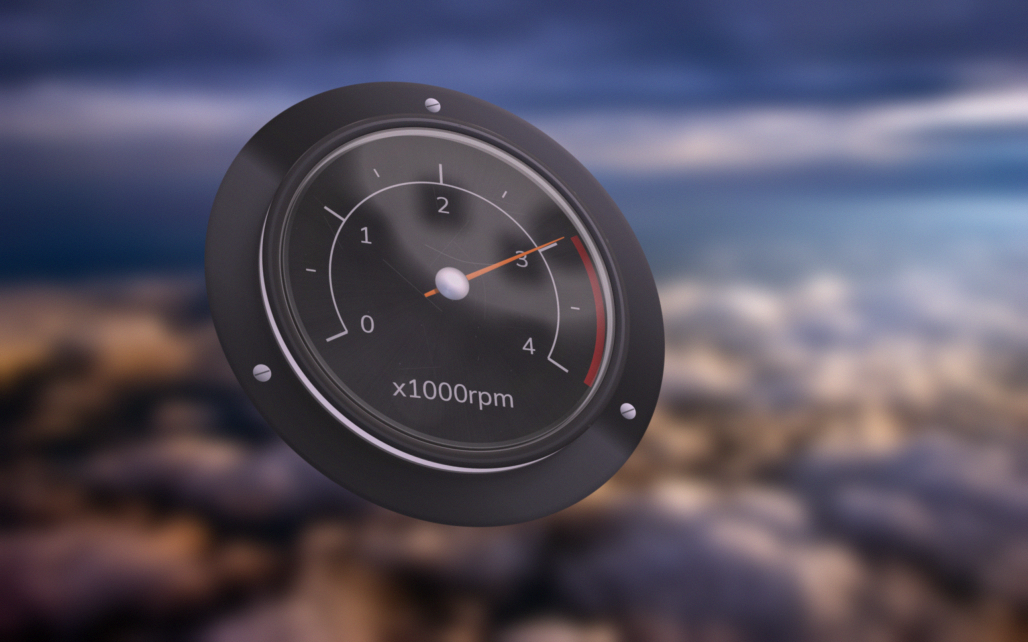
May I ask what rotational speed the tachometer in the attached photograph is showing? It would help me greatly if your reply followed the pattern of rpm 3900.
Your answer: rpm 3000
